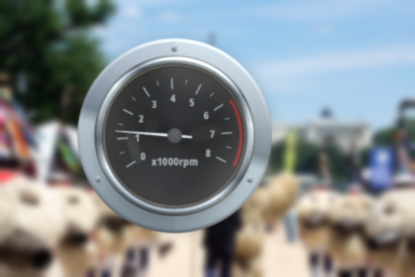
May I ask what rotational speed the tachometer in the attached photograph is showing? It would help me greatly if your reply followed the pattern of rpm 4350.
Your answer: rpm 1250
